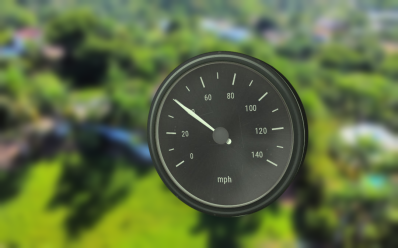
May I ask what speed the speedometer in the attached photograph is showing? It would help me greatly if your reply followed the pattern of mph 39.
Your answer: mph 40
